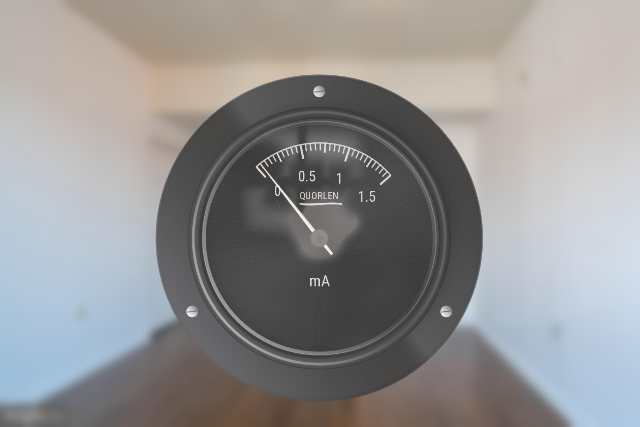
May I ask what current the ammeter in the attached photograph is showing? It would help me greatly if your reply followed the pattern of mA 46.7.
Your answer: mA 0.05
